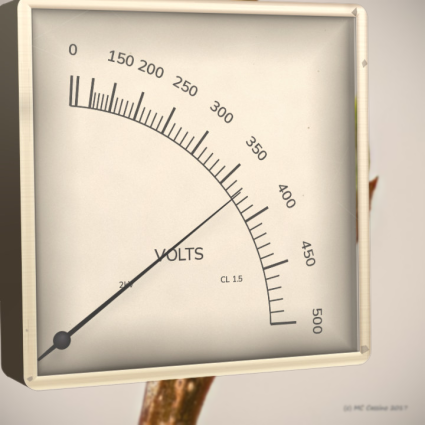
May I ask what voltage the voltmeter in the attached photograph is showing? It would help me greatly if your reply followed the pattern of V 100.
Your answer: V 370
